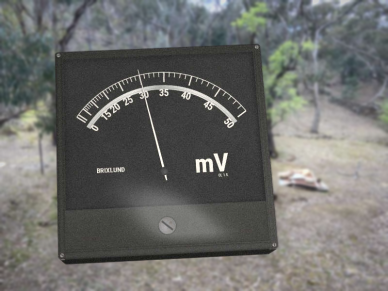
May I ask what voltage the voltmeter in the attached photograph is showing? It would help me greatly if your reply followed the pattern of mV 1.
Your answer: mV 30
